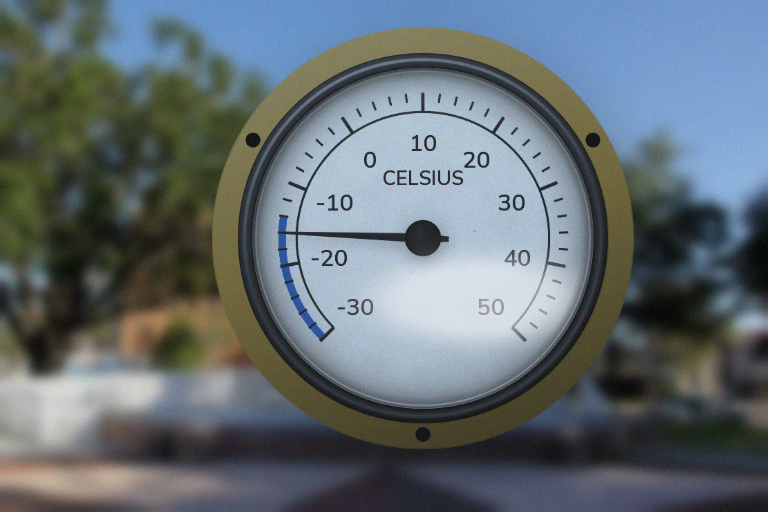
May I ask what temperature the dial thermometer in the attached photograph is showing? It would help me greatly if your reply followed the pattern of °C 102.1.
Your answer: °C -16
